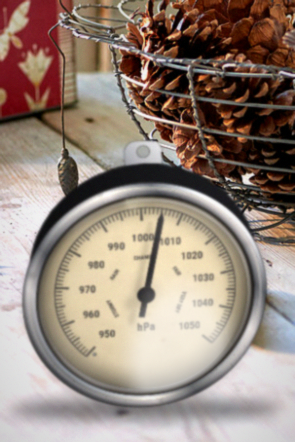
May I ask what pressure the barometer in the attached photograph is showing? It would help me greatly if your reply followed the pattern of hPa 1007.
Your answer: hPa 1005
